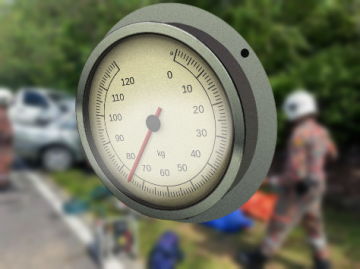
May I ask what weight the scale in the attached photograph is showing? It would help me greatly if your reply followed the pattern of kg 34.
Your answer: kg 75
